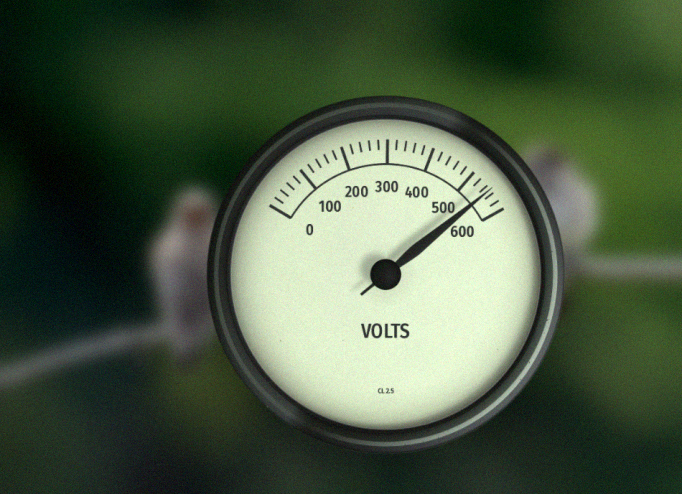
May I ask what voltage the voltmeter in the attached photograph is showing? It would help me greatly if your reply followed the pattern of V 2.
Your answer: V 550
